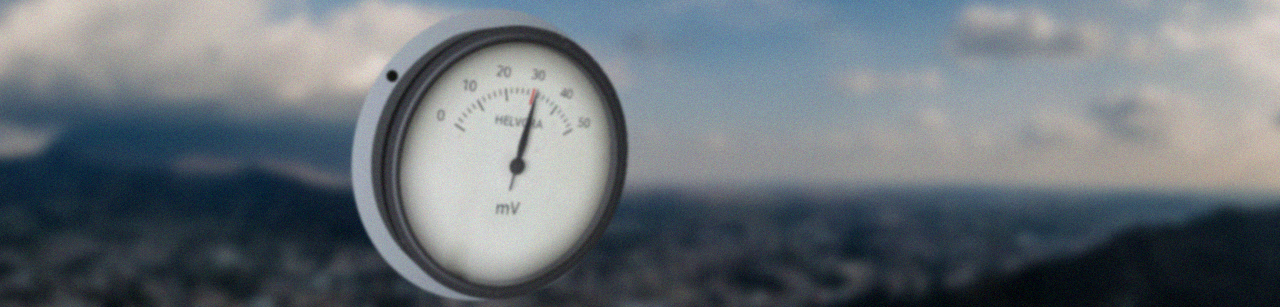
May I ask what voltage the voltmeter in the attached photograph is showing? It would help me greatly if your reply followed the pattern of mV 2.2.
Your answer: mV 30
